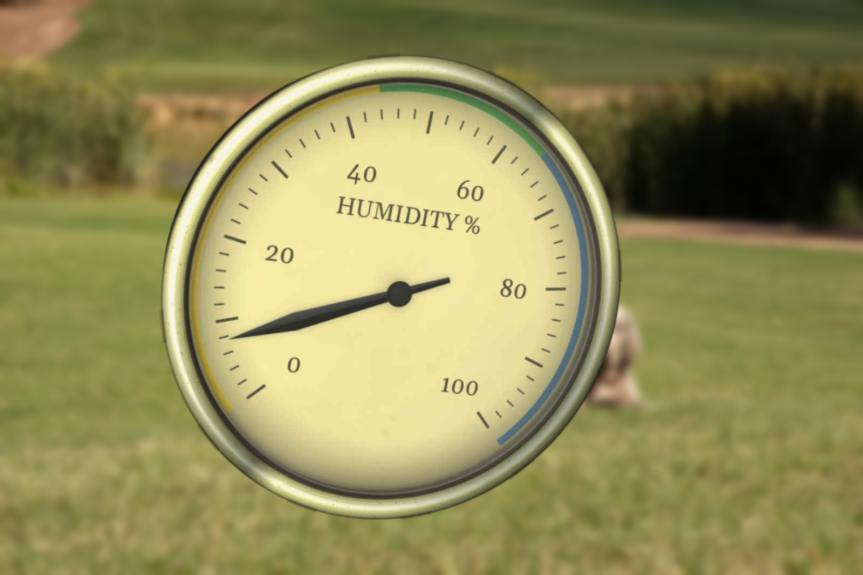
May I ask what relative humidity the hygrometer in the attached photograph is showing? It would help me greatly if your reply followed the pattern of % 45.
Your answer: % 8
